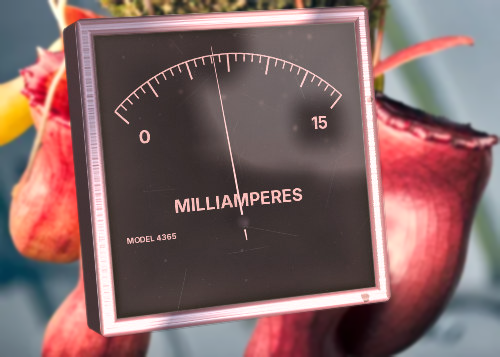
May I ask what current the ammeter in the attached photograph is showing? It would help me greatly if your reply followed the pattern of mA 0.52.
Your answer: mA 6.5
